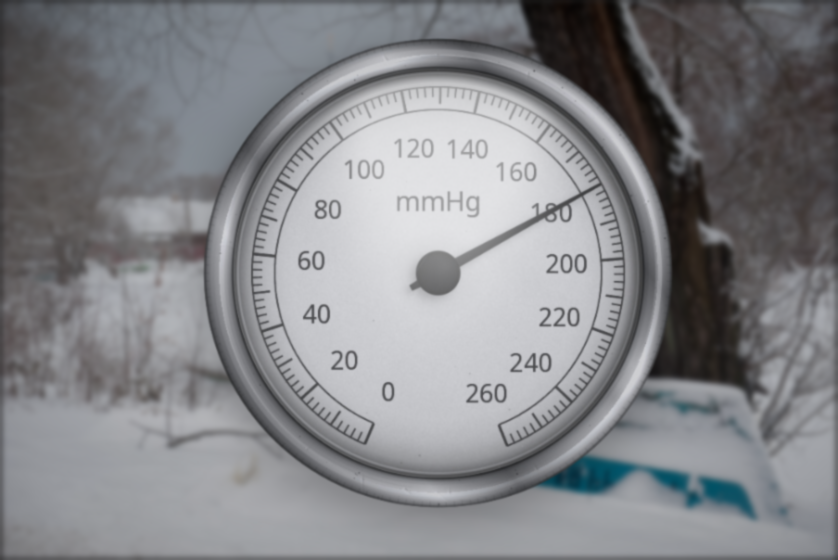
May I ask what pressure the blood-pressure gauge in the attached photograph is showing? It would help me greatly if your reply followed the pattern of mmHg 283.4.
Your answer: mmHg 180
